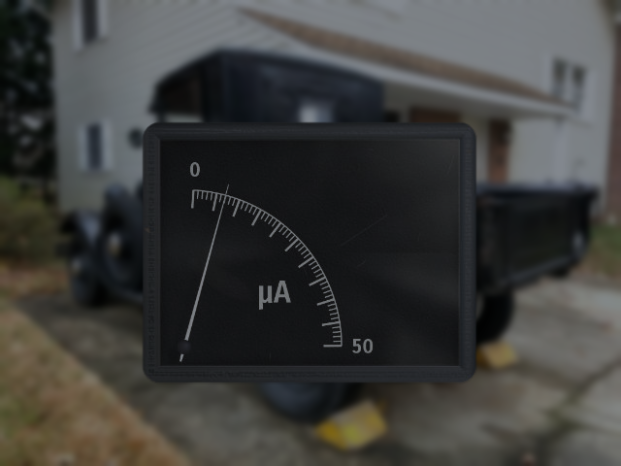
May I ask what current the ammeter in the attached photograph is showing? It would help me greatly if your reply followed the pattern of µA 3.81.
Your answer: µA 7
